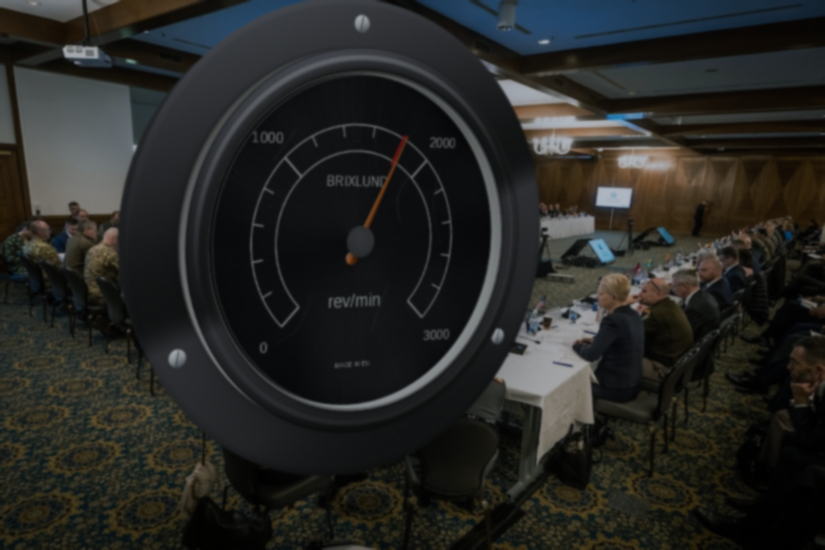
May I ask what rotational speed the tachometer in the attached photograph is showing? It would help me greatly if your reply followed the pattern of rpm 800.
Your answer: rpm 1800
